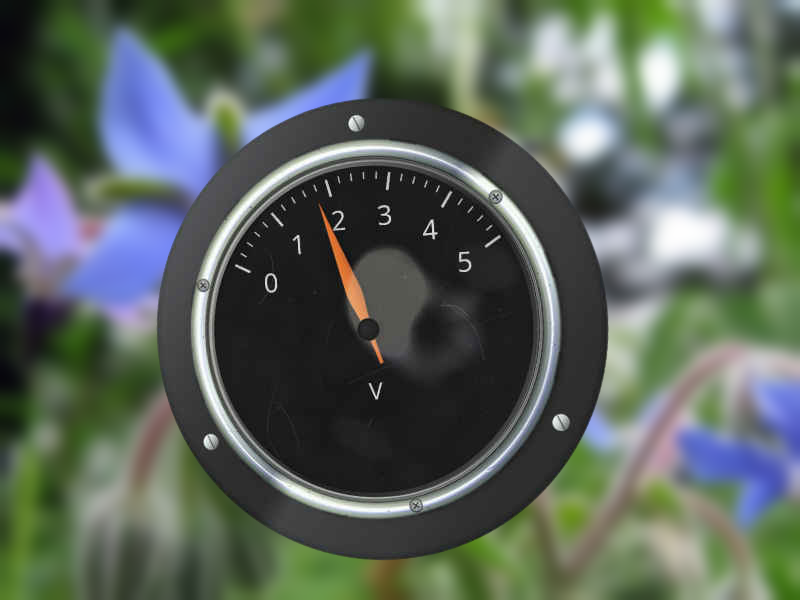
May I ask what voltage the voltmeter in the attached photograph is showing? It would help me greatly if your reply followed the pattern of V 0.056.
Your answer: V 1.8
